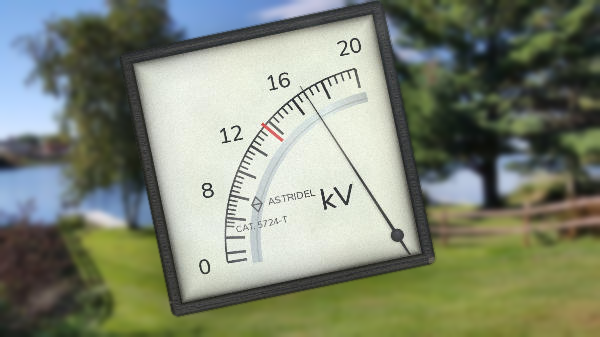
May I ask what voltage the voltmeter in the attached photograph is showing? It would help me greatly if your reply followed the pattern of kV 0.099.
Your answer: kV 16.8
